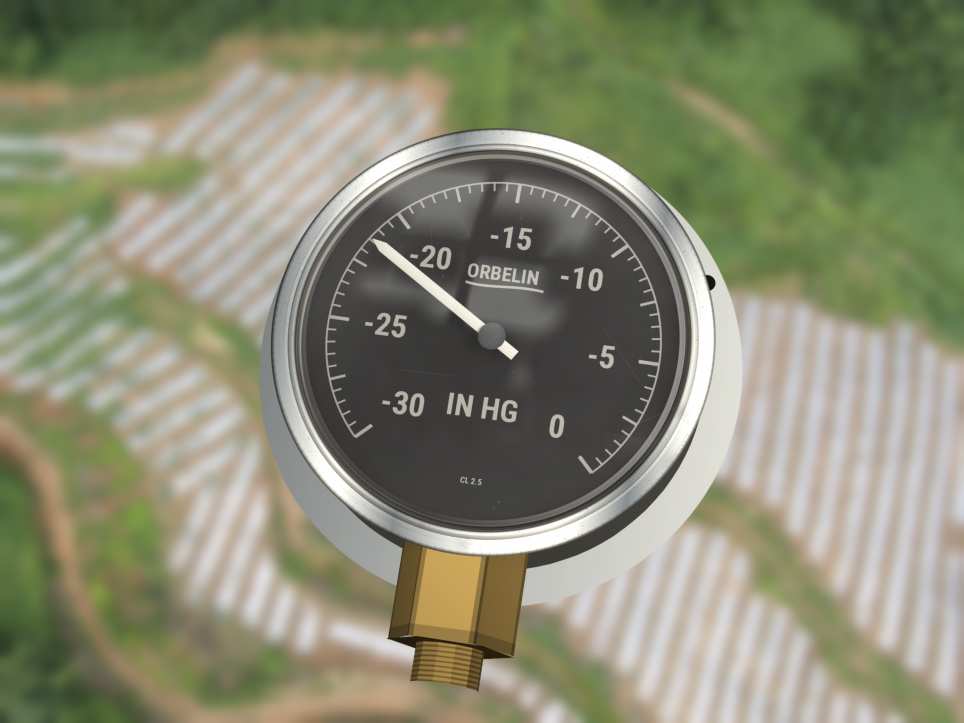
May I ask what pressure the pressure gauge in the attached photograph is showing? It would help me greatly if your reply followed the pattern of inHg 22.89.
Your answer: inHg -21.5
